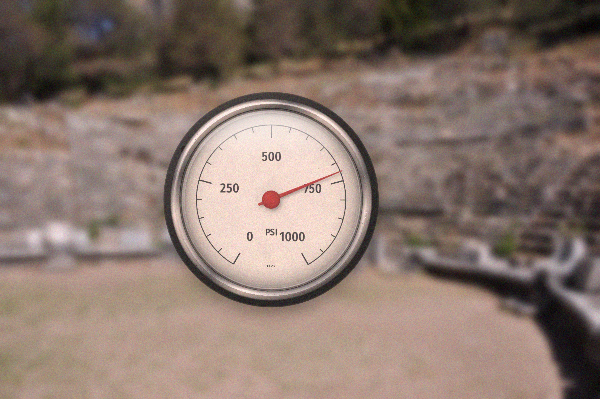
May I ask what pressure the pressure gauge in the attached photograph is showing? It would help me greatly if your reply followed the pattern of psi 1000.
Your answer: psi 725
